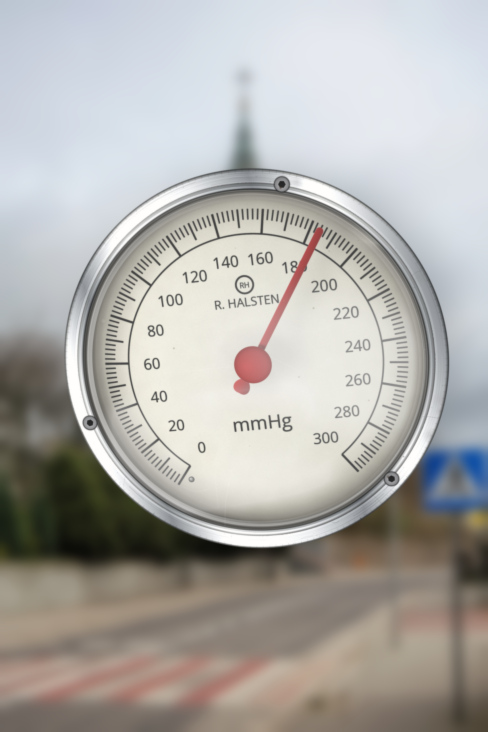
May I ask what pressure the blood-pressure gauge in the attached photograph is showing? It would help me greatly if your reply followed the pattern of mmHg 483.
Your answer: mmHg 184
